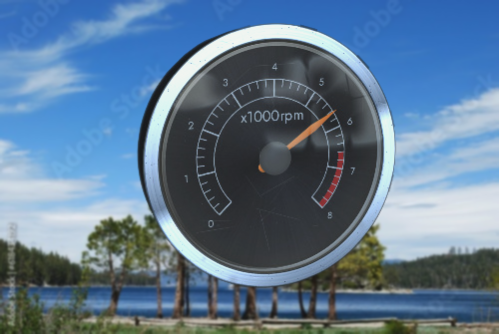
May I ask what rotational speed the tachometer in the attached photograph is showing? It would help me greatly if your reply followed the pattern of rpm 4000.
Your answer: rpm 5600
